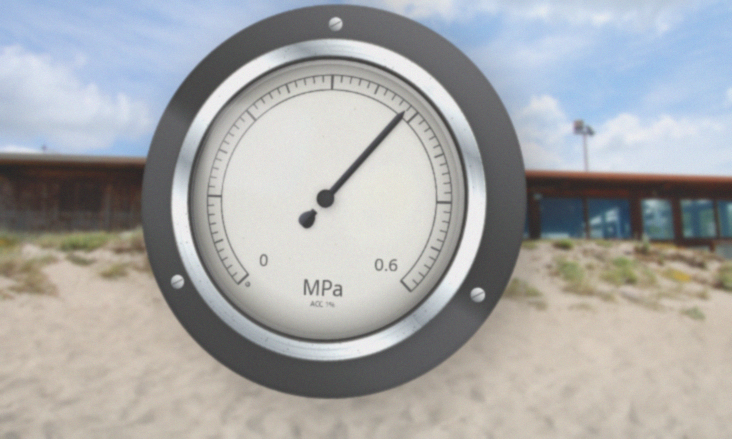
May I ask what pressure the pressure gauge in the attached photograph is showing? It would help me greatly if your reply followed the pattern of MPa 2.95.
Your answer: MPa 0.39
